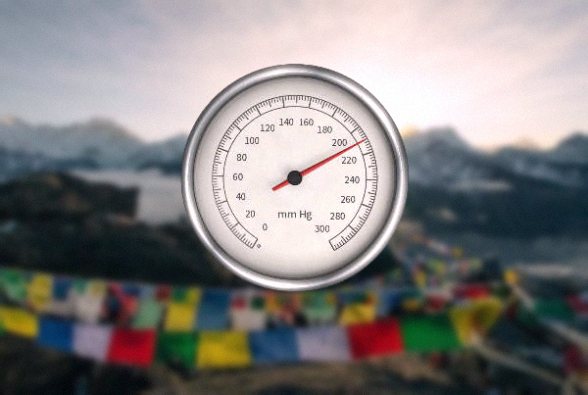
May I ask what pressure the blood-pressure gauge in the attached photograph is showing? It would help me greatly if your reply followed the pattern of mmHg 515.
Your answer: mmHg 210
